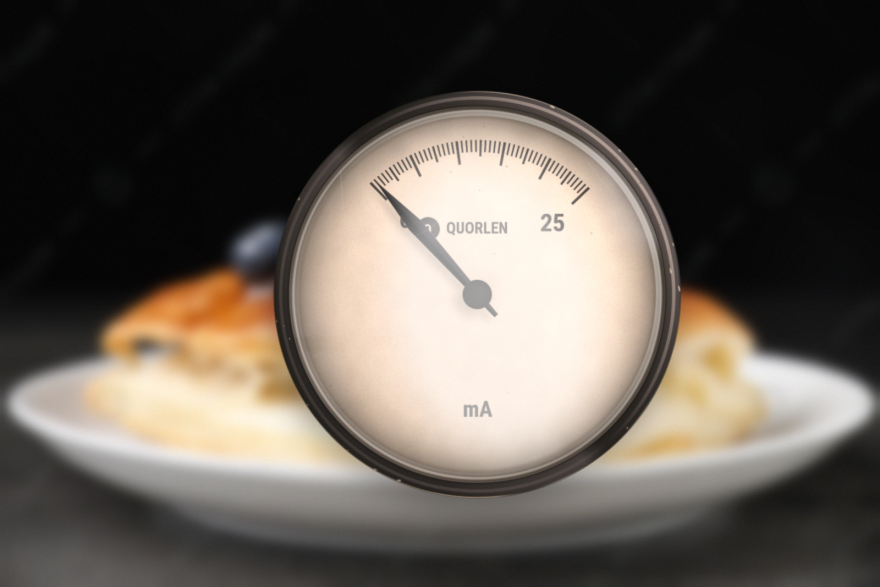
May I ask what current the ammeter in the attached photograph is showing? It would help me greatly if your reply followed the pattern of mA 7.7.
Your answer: mA 0.5
